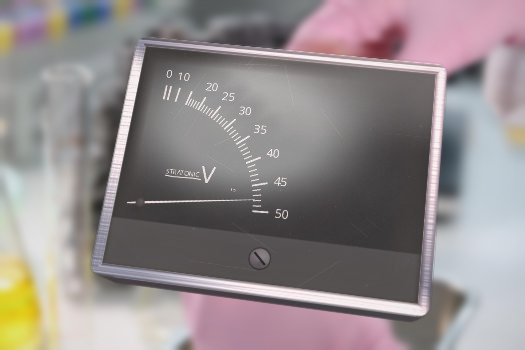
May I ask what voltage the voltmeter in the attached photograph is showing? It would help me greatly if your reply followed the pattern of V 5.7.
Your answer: V 48
